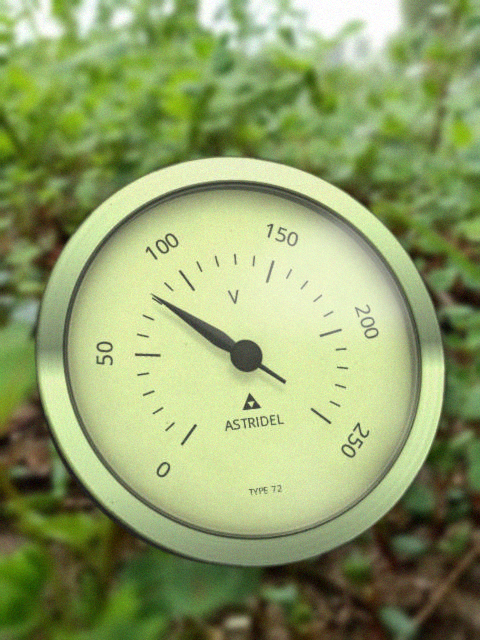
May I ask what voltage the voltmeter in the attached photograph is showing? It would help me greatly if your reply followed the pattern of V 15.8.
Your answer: V 80
